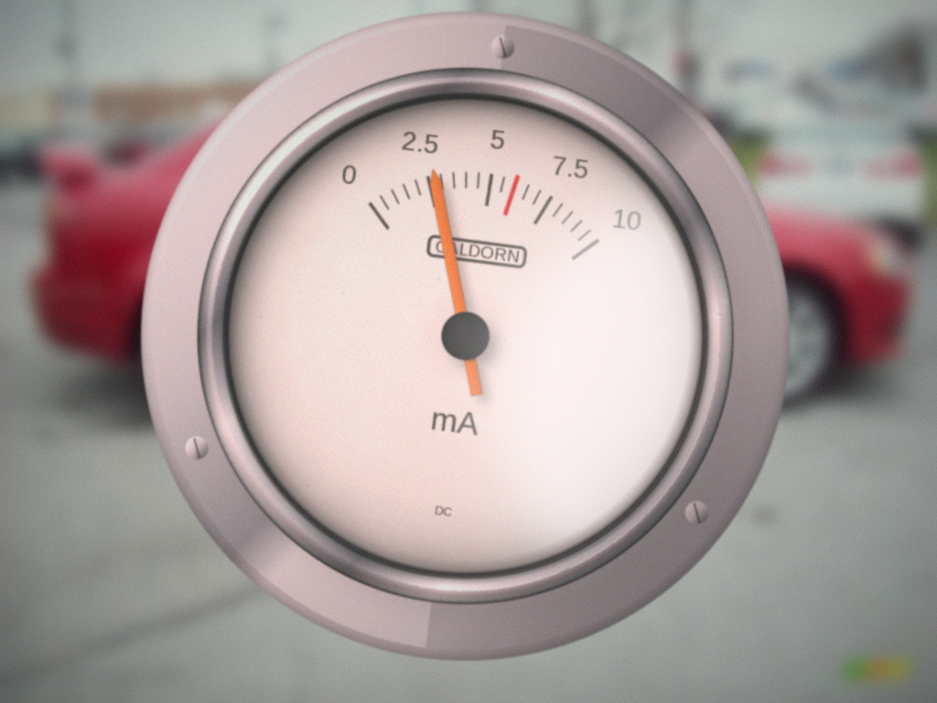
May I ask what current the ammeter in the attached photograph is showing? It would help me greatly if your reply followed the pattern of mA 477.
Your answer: mA 2.75
